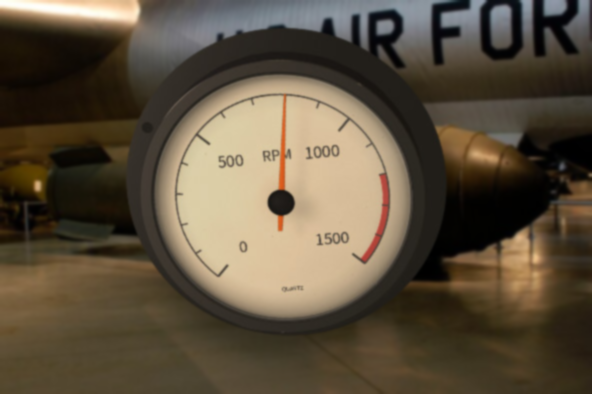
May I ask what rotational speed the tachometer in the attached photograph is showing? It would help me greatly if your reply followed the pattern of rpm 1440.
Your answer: rpm 800
